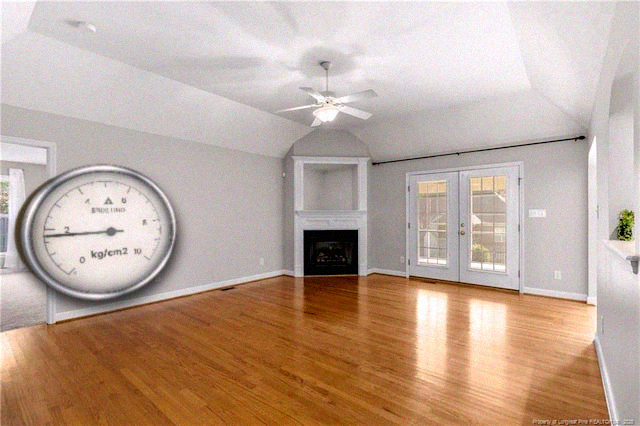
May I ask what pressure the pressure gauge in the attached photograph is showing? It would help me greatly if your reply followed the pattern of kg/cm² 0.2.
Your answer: kg/cm² 1.75
